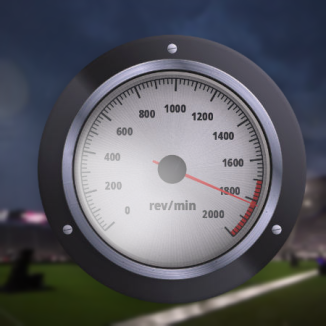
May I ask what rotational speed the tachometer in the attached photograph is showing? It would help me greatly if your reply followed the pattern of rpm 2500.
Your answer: rpm 1820
